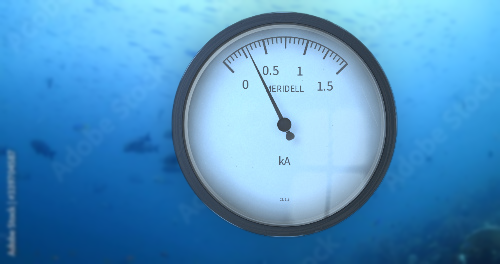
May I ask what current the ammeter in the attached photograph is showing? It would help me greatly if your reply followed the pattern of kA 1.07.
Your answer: kA 0.3
